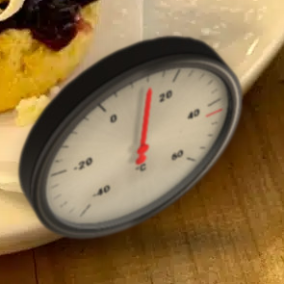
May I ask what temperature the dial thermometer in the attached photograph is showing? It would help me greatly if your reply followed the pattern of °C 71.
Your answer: °C 12
